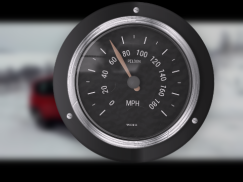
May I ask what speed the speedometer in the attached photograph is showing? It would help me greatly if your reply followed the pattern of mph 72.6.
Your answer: mph 70
